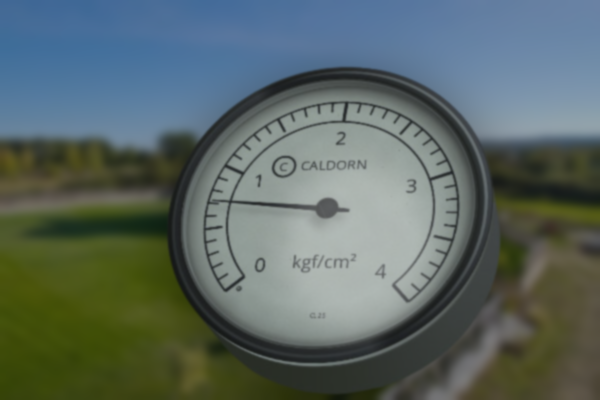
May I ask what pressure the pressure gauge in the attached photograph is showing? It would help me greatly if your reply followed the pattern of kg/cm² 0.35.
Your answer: kg/cm² 0.7
